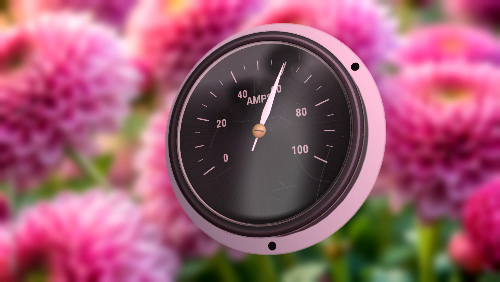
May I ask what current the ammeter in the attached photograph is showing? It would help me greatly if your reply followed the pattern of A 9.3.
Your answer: A 60
